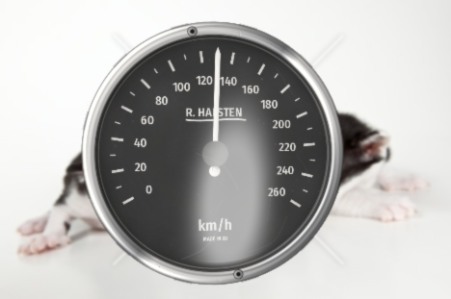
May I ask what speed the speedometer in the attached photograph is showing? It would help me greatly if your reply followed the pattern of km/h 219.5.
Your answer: km/h 130
